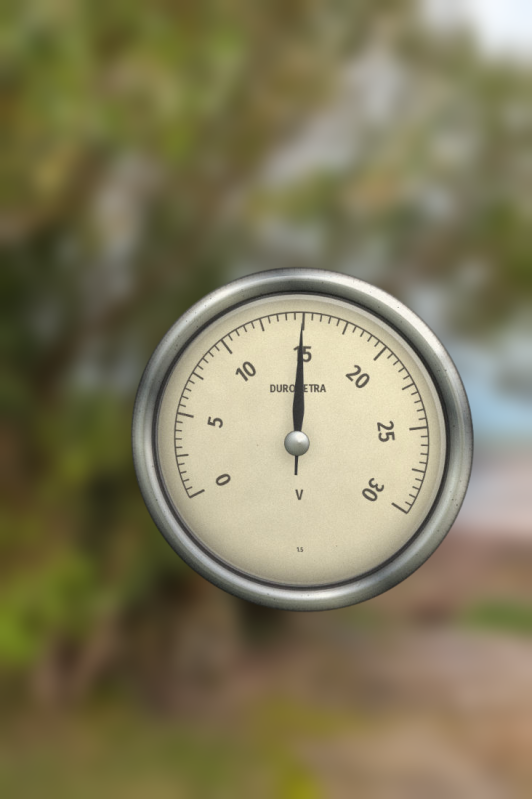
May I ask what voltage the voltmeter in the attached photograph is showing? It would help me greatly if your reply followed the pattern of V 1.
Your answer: V 15
